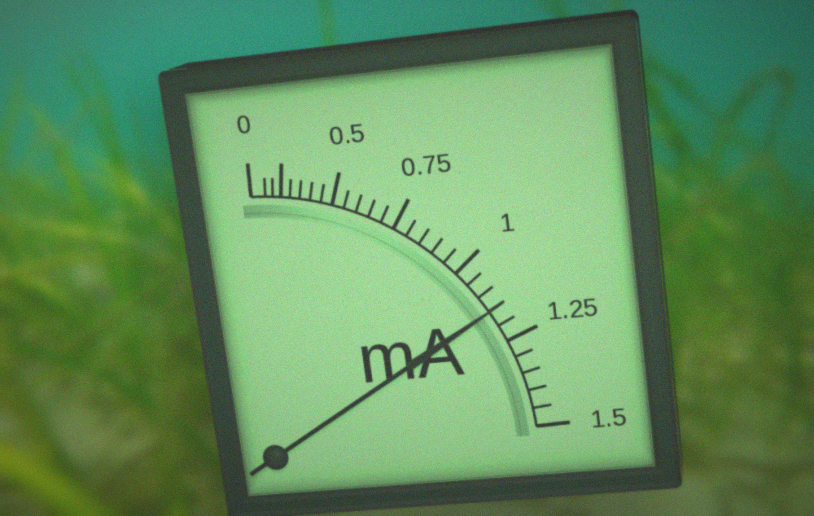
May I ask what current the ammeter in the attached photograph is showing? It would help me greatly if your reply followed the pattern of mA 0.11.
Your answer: mA 1.15
